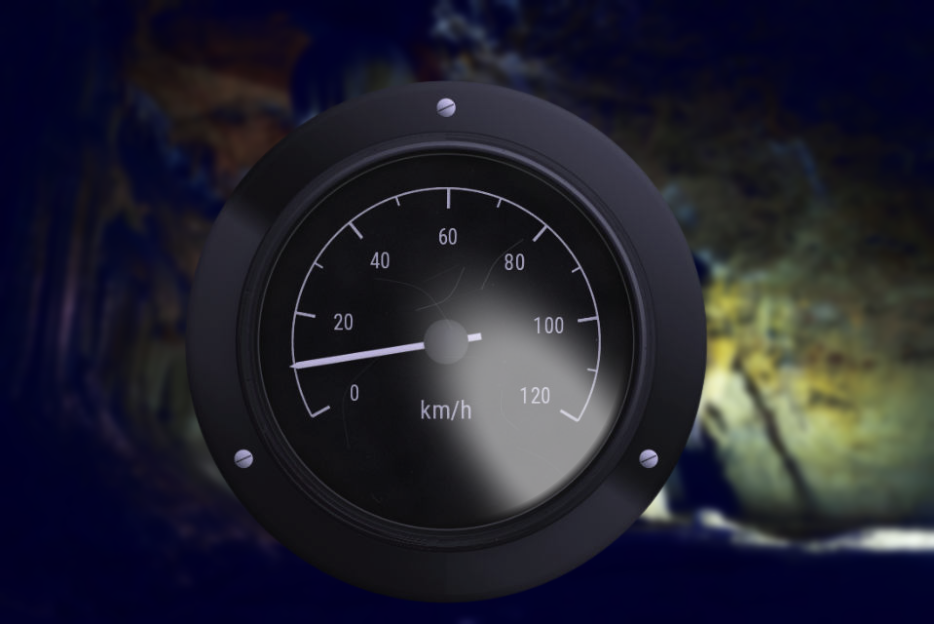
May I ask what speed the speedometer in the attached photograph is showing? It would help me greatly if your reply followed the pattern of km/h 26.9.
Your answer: km/h 10
